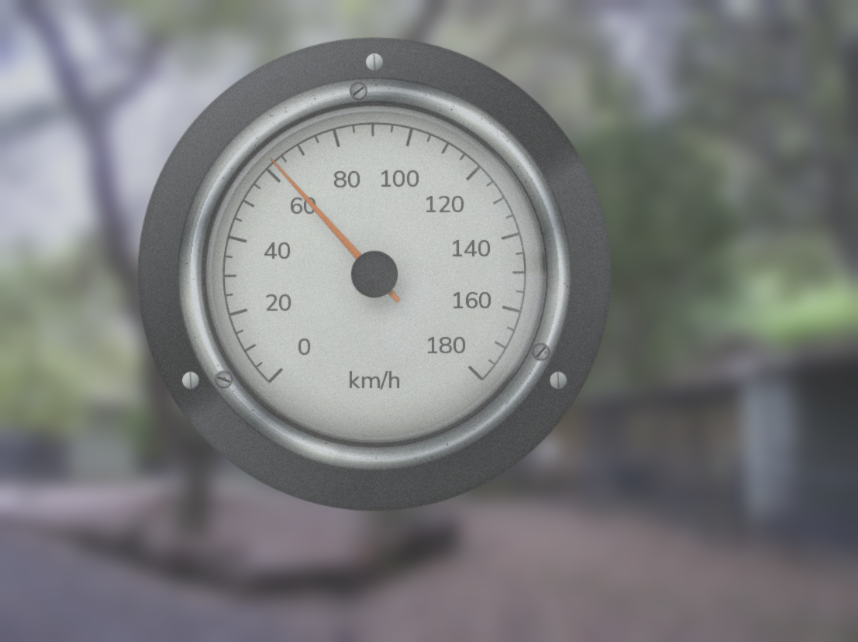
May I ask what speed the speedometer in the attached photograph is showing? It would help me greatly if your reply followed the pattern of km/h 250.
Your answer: km/h 62.5
